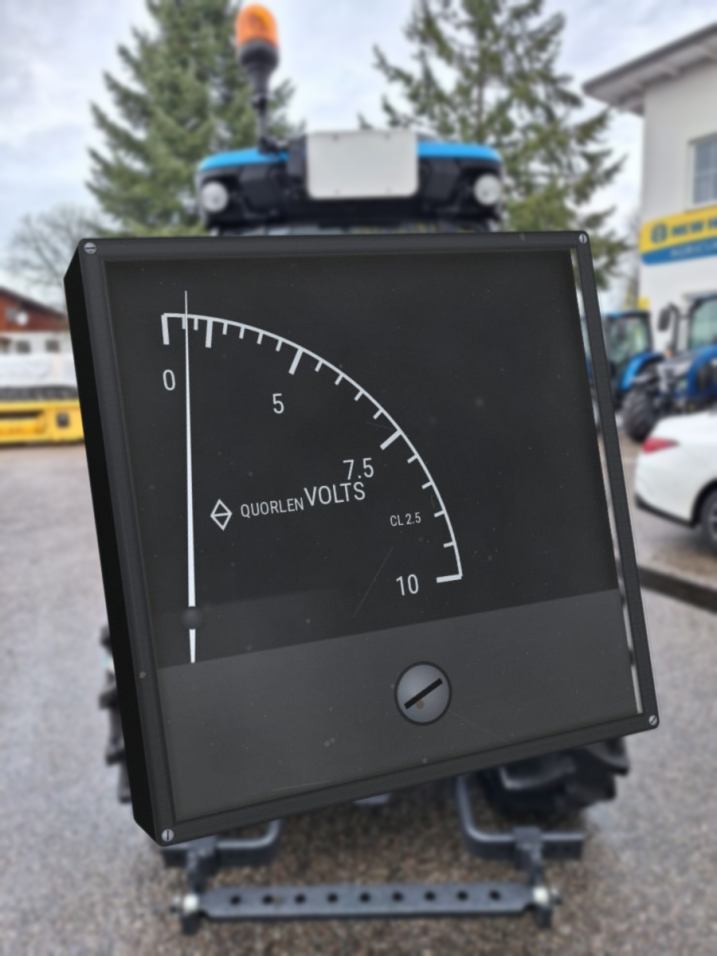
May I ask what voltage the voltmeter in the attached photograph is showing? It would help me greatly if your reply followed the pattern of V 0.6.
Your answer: V 1.5
